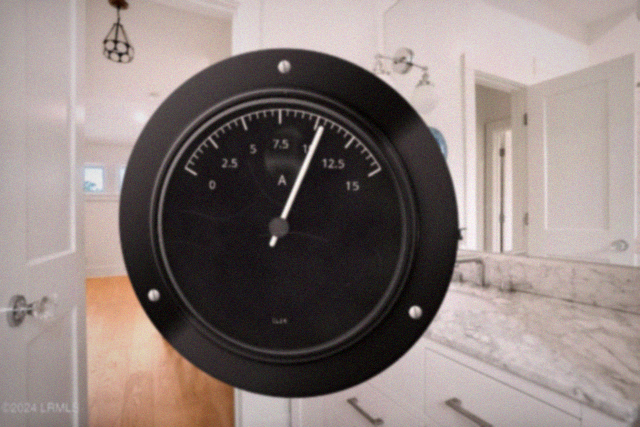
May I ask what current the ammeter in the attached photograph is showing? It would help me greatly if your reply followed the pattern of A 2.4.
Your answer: A 10.5
